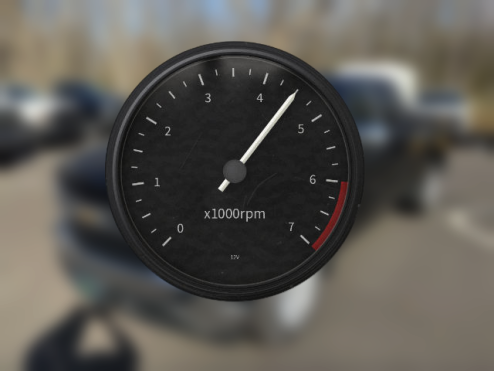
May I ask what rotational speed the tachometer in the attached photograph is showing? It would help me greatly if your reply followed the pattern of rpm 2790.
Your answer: rpm 4500
